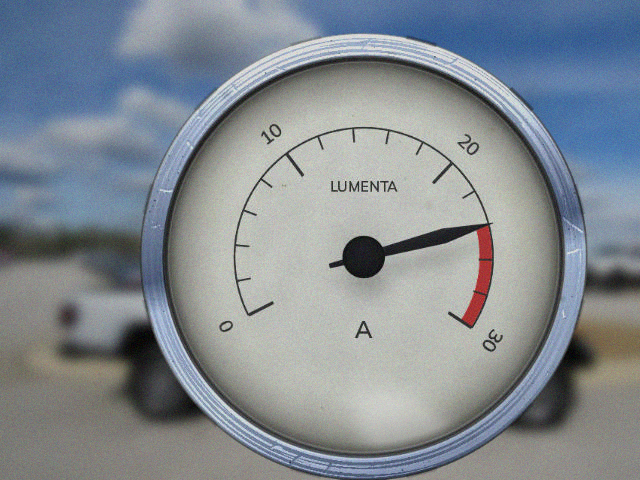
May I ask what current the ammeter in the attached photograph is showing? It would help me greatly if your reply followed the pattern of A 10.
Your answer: A 24
